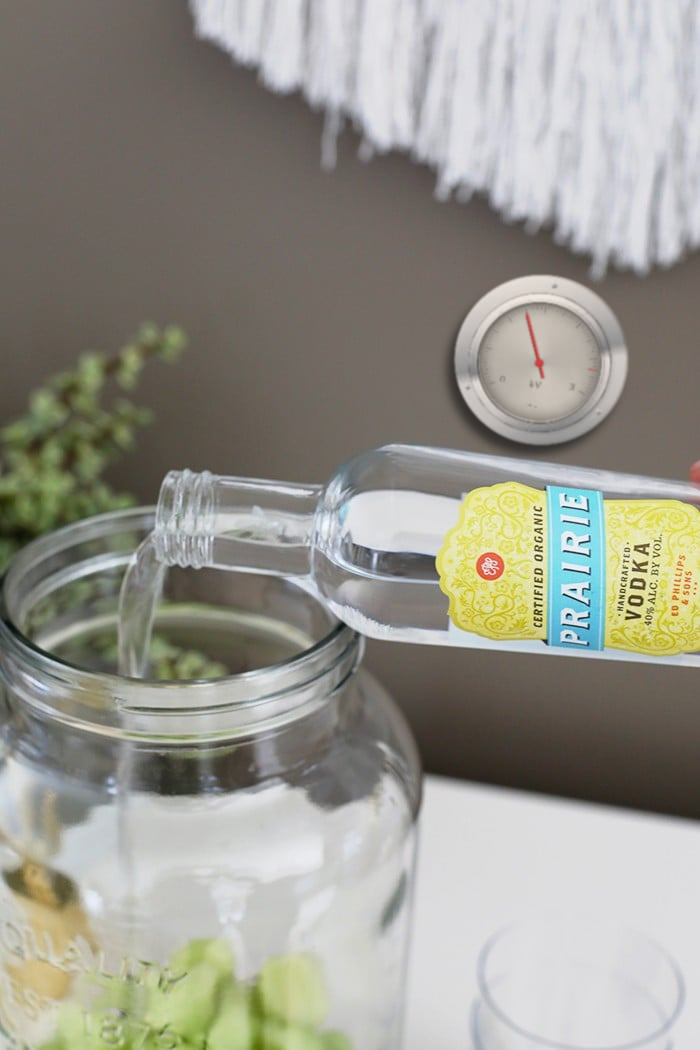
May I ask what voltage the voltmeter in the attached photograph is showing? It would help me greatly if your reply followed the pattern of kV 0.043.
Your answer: kV 1.25
